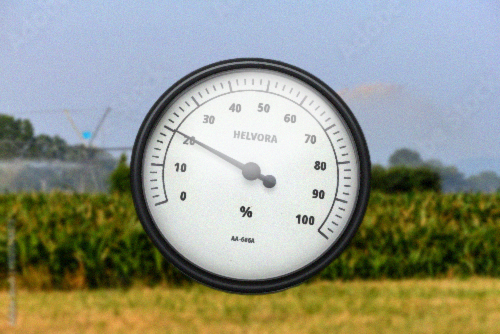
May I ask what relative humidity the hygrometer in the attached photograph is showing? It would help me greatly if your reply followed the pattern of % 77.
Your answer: % 20
